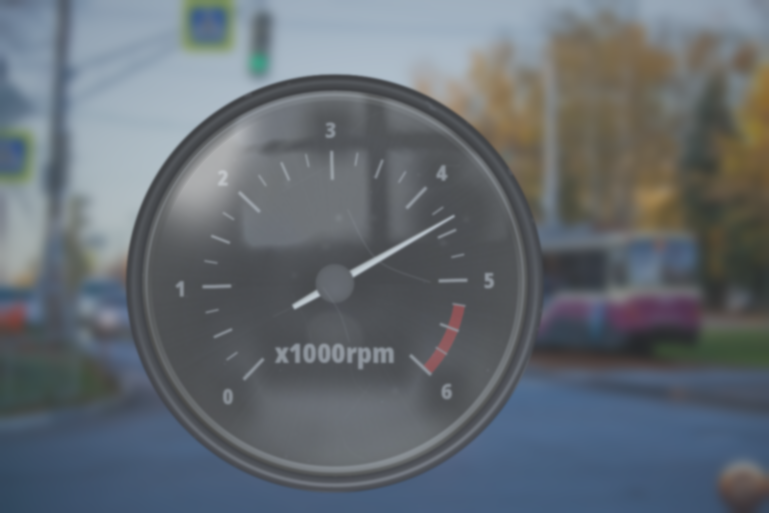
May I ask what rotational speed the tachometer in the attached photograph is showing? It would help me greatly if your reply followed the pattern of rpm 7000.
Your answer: rpm 4375
